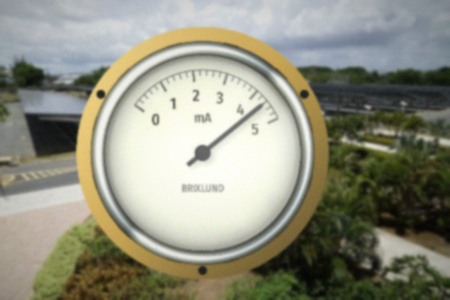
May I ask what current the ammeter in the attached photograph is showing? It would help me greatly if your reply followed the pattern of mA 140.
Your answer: mA 4.4
